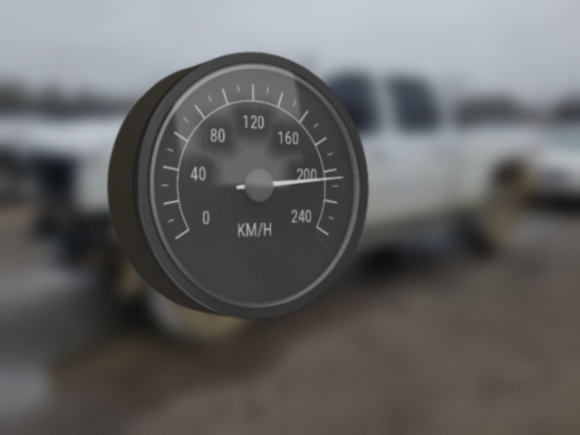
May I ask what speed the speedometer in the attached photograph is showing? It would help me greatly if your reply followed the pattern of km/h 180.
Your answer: km/h 205
